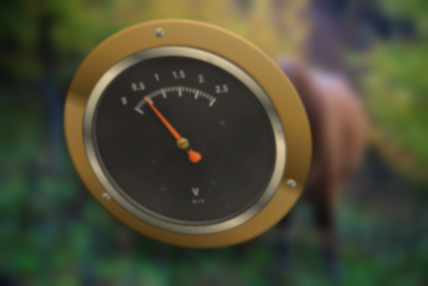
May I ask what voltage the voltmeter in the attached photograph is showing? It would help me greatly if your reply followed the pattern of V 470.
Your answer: V 0.5
